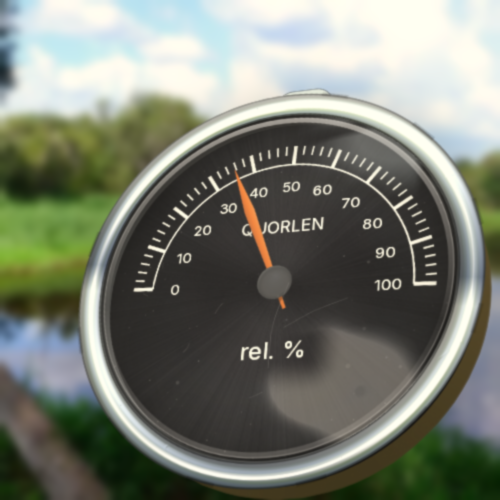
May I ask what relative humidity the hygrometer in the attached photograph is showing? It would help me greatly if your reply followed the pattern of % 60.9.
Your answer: % 36
